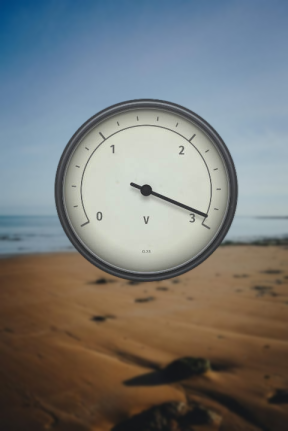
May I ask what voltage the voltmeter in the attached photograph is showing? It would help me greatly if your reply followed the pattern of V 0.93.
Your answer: V 2.9
